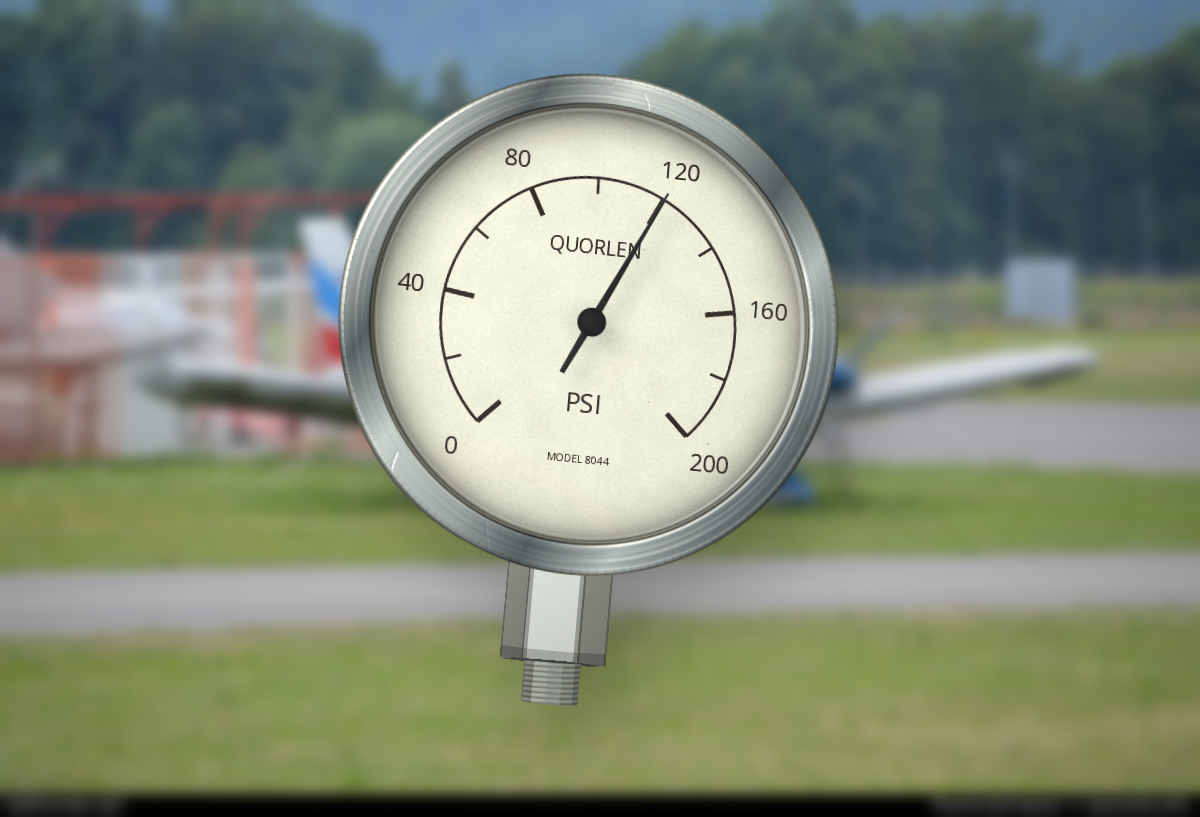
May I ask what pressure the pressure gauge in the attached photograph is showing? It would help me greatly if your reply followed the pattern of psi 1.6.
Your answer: psi 120
